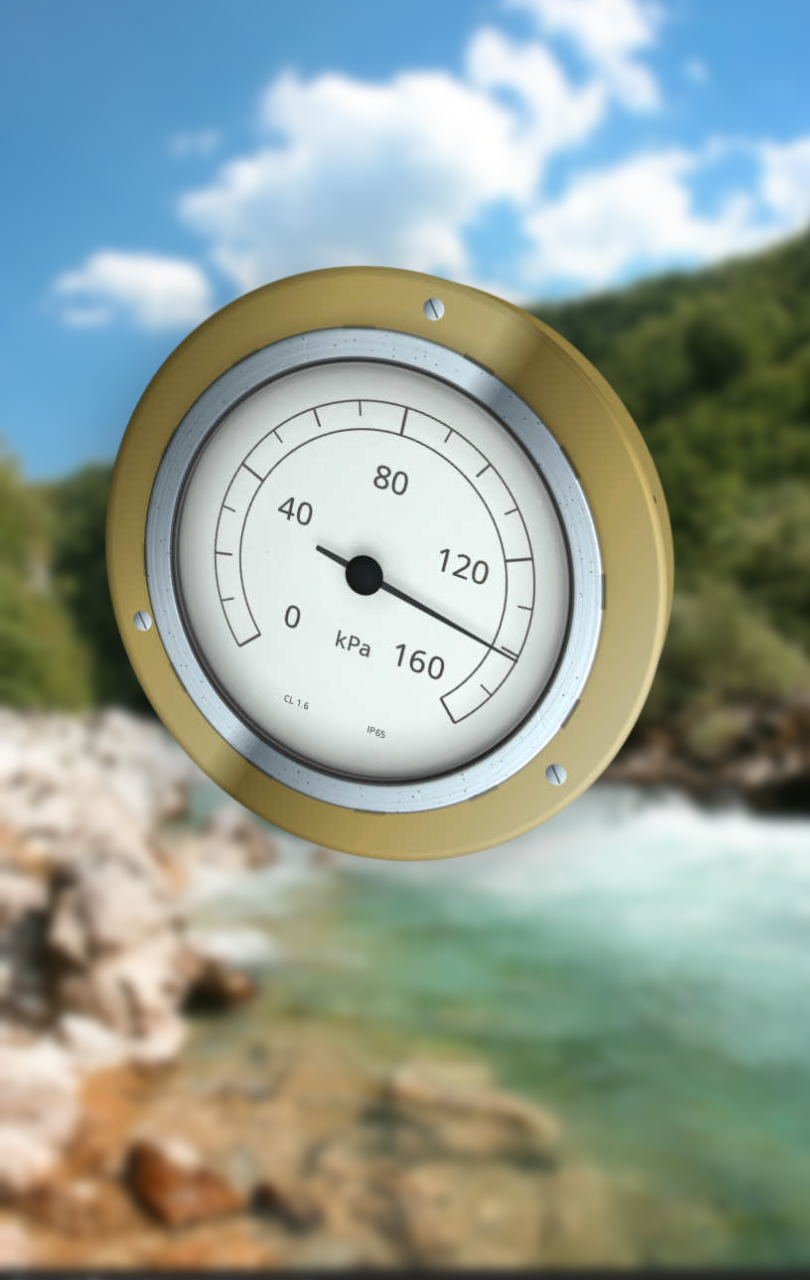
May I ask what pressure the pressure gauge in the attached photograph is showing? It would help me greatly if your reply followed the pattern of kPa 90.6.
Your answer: kPa 140
